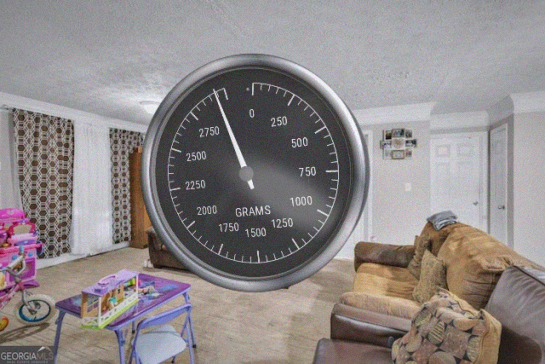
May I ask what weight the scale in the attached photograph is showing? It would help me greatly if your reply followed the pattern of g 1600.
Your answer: g 2950
